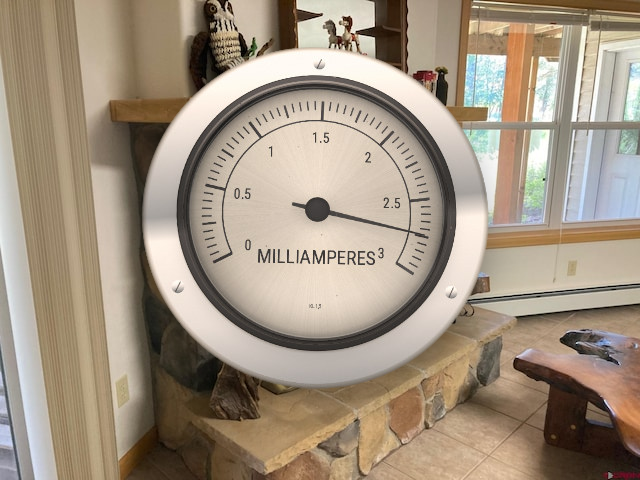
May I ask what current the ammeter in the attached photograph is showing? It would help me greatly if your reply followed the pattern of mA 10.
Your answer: mA 2.75
